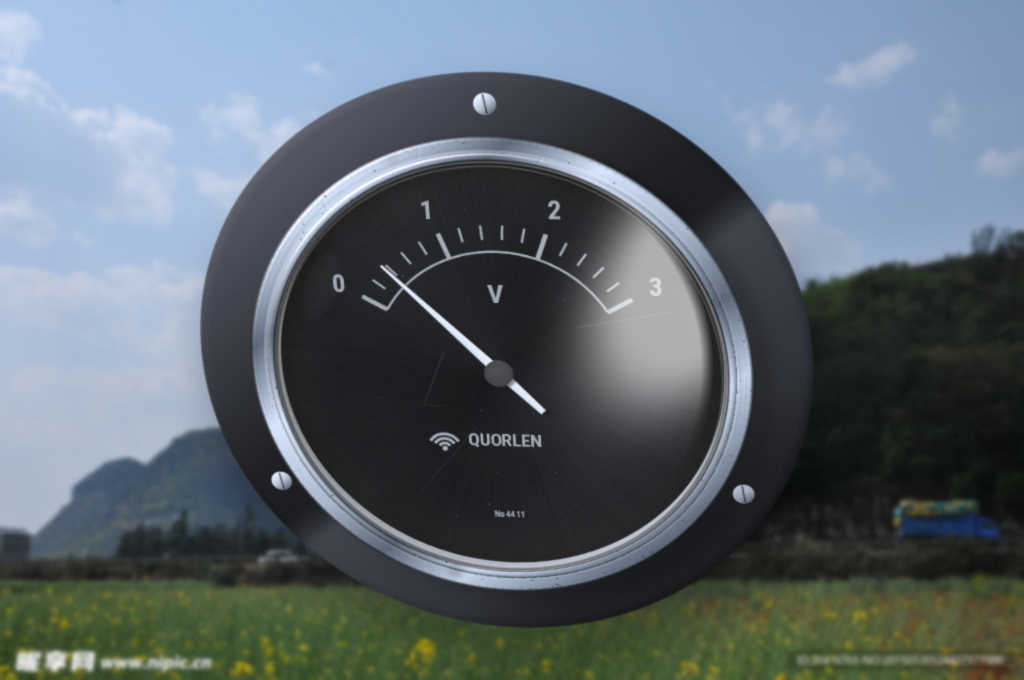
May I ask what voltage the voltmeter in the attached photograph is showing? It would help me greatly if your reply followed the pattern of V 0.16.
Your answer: V 0.4
